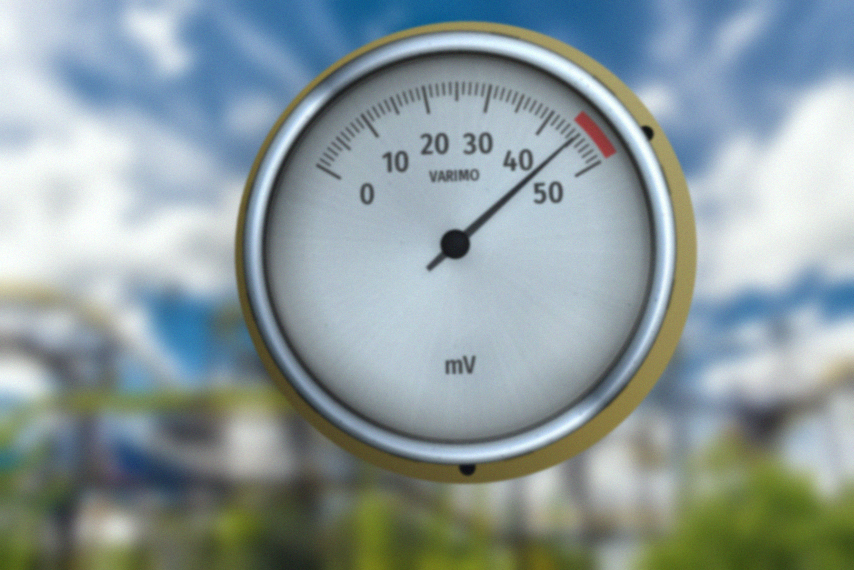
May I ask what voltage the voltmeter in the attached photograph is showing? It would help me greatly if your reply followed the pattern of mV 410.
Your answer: mV 45
